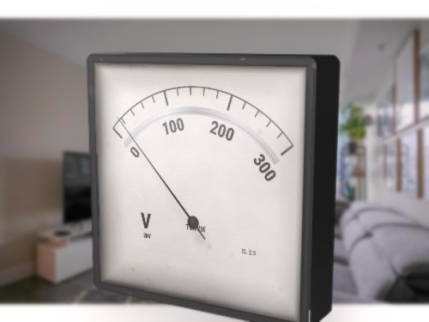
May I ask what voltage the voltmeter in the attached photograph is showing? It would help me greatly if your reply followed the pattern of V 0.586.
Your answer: V 20
